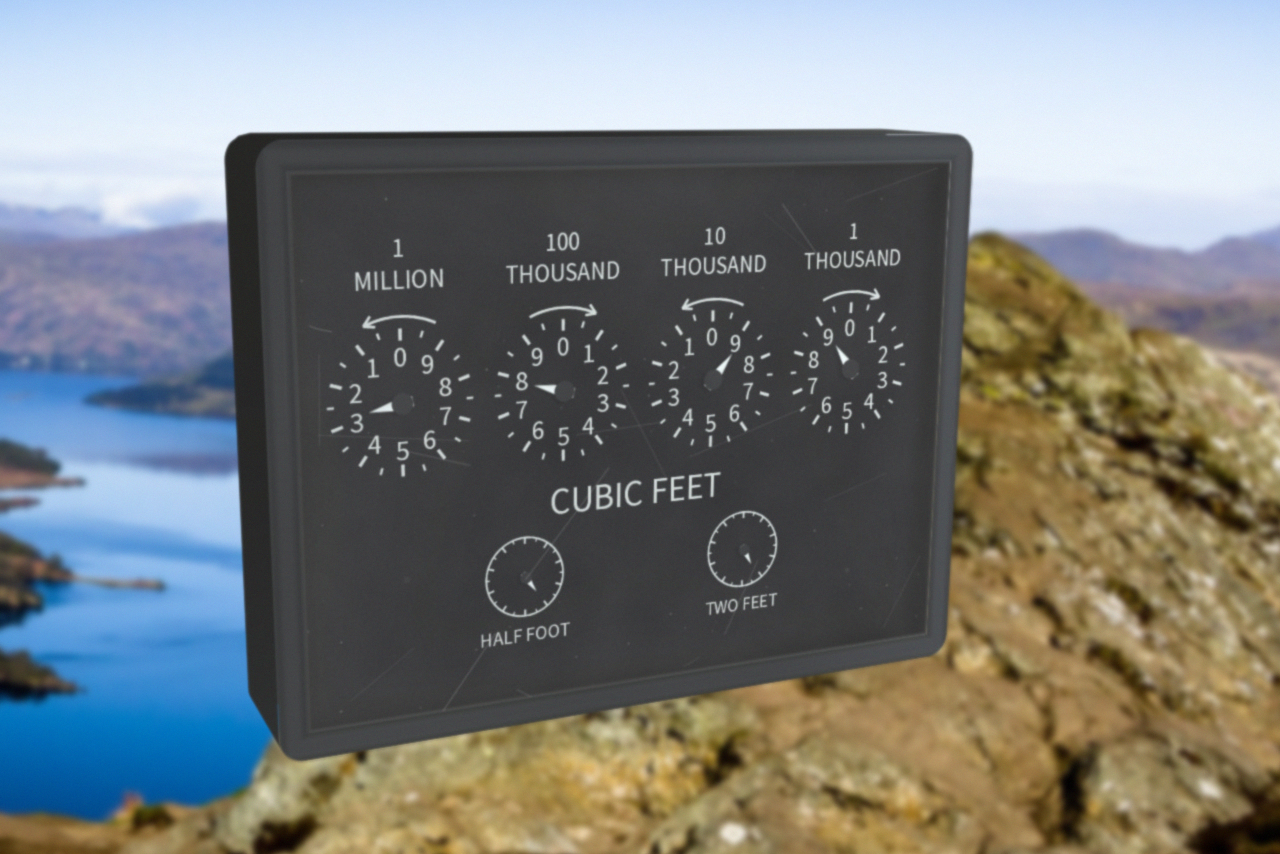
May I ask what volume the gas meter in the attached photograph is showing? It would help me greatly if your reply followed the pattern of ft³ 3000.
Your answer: ft³ 278900
